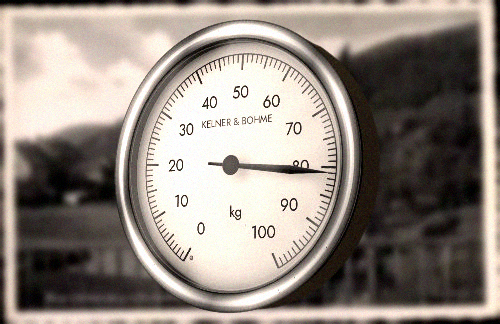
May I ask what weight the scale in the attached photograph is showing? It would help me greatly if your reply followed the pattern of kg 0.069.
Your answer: kg 81
